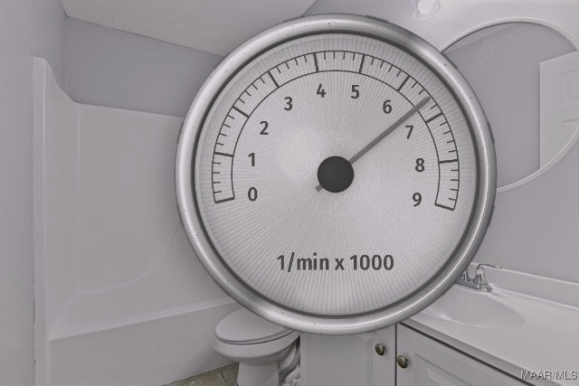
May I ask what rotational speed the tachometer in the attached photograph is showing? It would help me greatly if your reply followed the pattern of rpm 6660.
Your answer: rpm 6600
